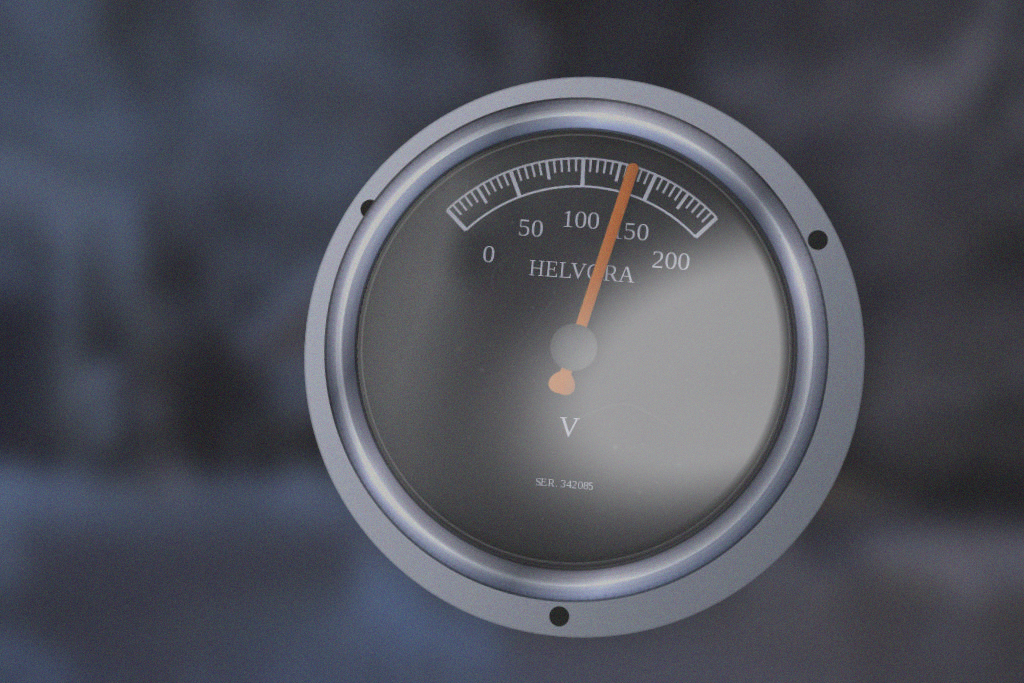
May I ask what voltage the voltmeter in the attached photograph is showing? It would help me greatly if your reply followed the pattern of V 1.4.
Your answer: V 135
